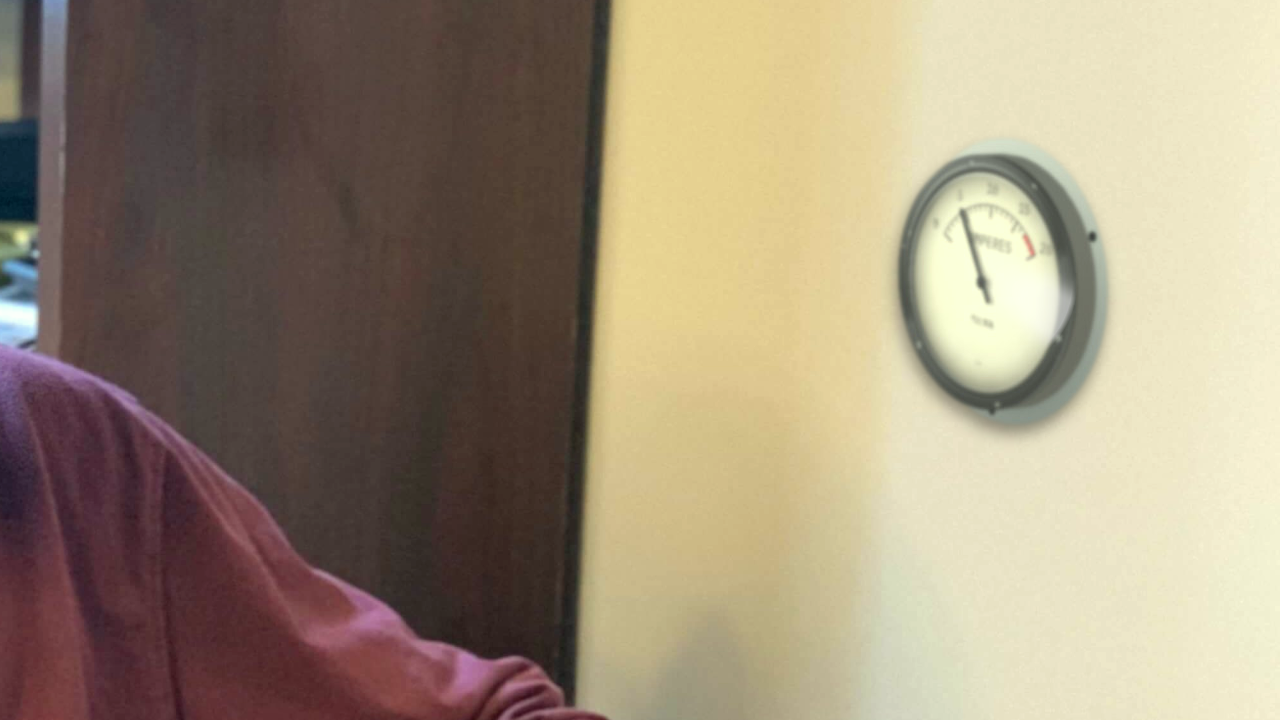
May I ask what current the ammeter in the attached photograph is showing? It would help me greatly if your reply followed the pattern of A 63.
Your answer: A 5
